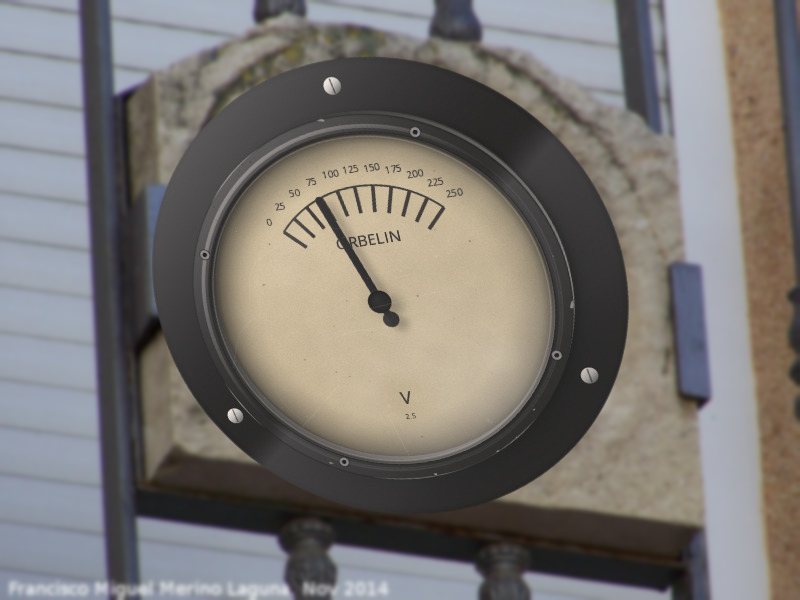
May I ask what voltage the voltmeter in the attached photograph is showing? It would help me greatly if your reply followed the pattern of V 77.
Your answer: V 75
